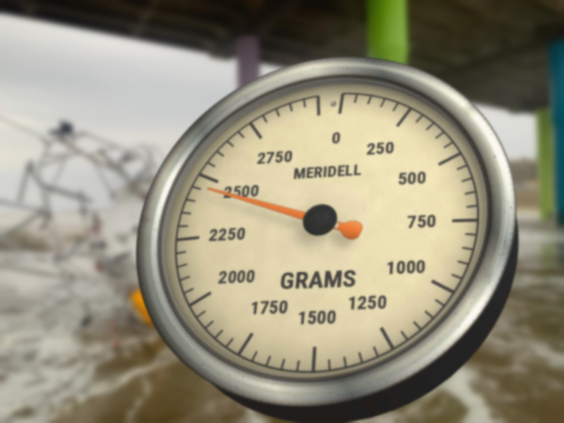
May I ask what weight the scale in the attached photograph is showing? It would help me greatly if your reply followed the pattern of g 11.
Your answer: g 2450
